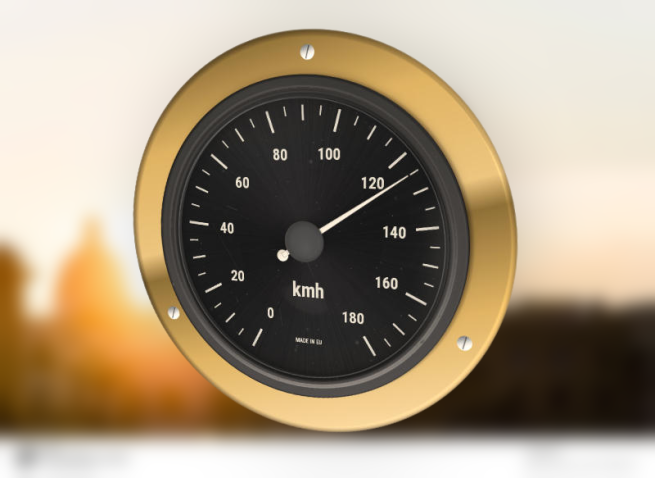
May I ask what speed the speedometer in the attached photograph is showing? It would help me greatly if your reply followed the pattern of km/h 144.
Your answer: km/h 125
